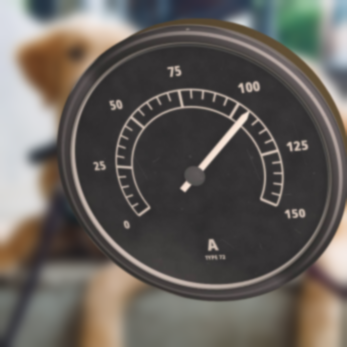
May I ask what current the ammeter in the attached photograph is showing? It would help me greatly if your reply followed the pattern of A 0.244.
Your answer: A 105
